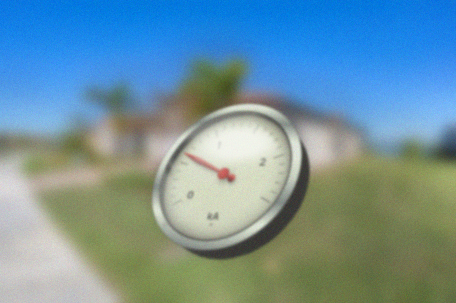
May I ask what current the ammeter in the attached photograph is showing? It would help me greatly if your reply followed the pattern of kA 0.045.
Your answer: kA 0.6
